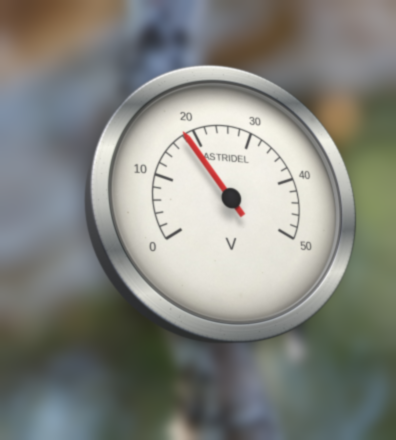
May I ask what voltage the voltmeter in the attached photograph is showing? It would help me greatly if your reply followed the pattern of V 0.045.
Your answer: V 18
